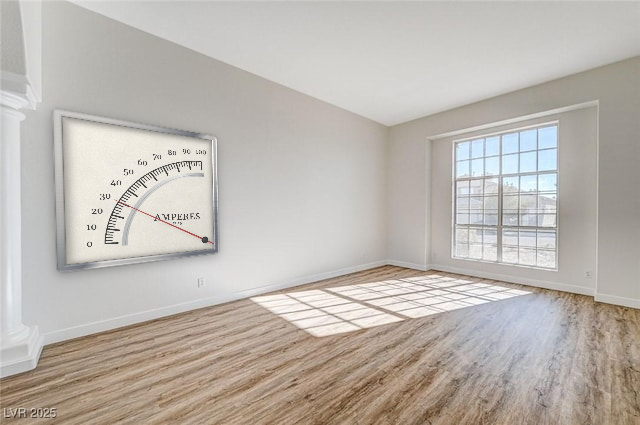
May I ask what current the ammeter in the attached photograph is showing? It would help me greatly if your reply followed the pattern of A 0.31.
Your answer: A 30
